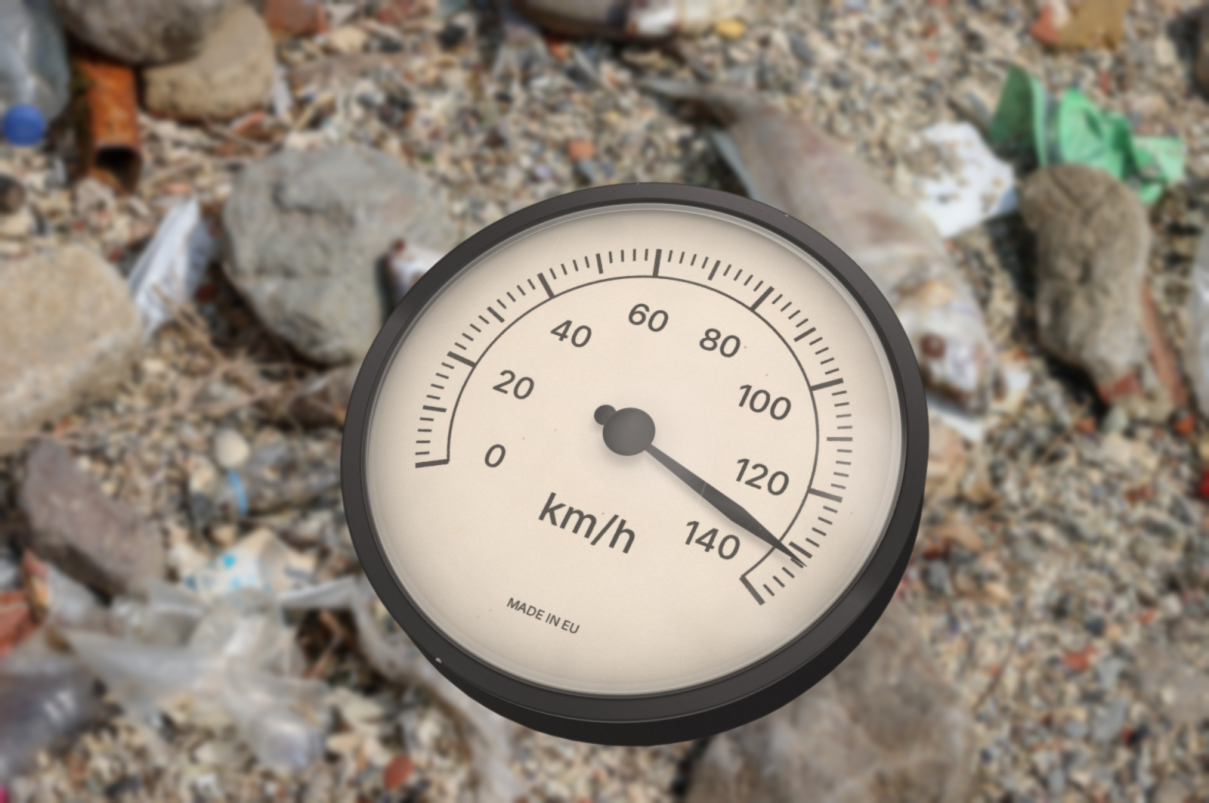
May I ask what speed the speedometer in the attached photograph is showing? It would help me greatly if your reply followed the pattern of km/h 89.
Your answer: km/h 132
